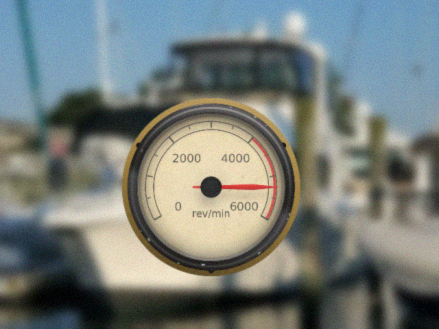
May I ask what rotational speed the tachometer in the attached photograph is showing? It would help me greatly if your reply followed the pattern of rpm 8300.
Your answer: rpm 5250
